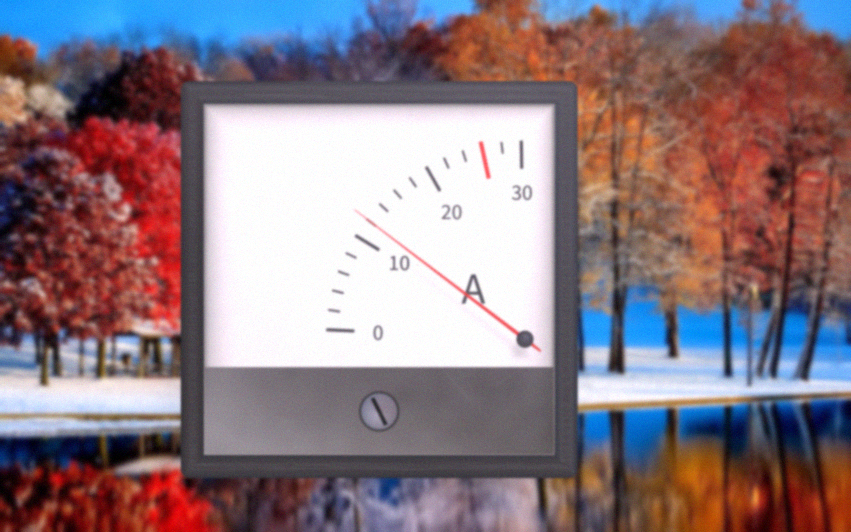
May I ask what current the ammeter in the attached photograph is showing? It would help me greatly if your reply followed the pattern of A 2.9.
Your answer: A 12
